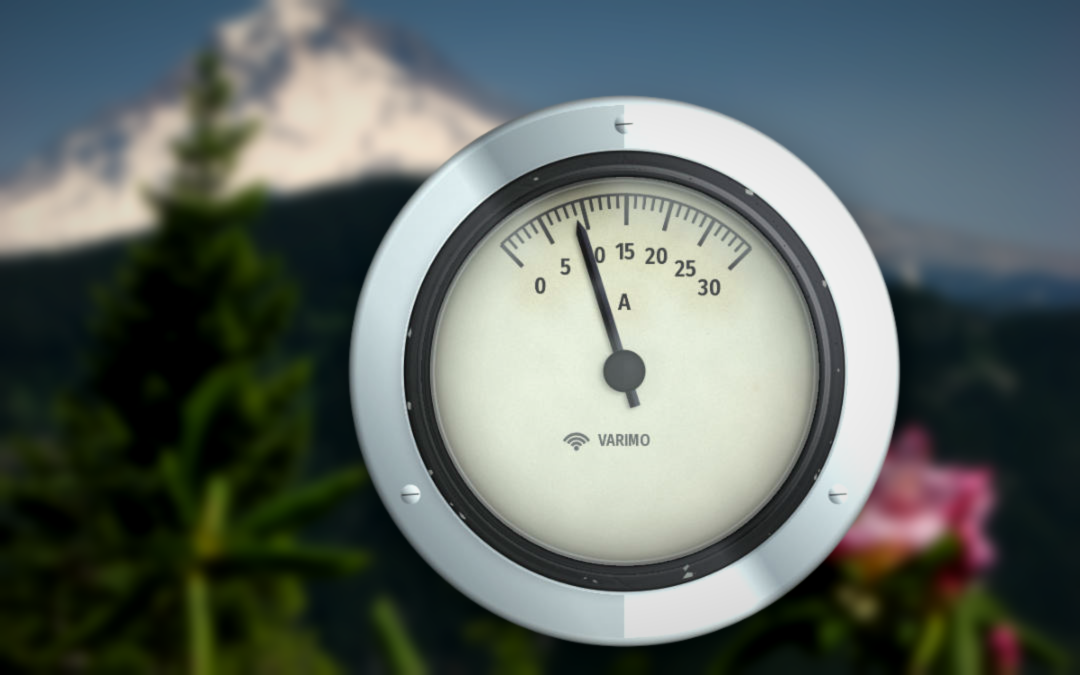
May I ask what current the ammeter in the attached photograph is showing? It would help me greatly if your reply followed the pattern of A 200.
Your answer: A 9
